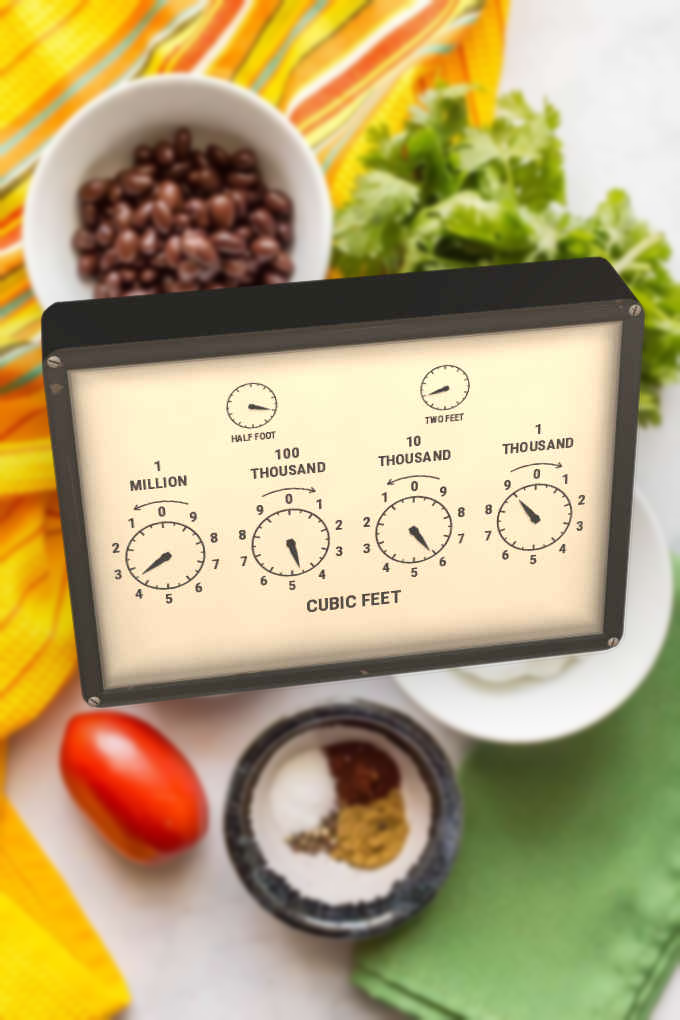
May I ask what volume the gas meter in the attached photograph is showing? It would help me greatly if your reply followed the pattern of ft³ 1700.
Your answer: ft³ 345900
